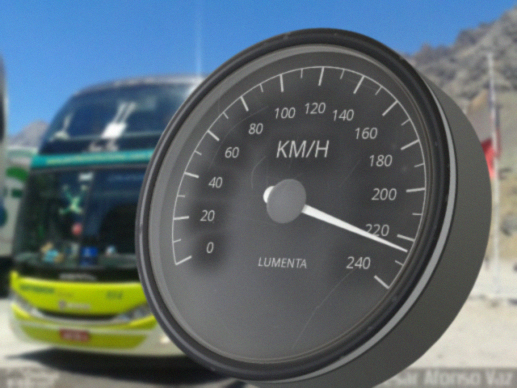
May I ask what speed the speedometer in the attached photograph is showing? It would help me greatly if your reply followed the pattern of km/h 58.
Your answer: km/h 225
